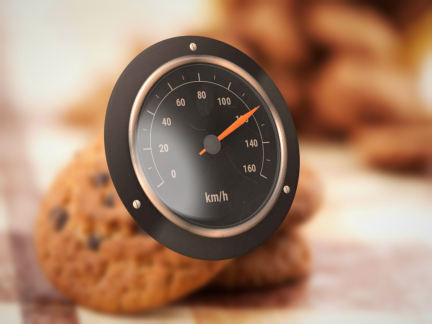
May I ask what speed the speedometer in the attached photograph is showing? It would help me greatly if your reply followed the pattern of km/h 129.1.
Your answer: km/h 120
